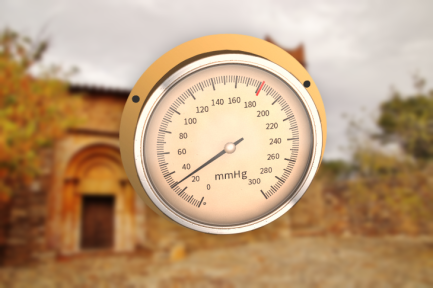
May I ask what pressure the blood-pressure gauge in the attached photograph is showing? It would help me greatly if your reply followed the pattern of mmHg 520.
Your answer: mmHg 30
